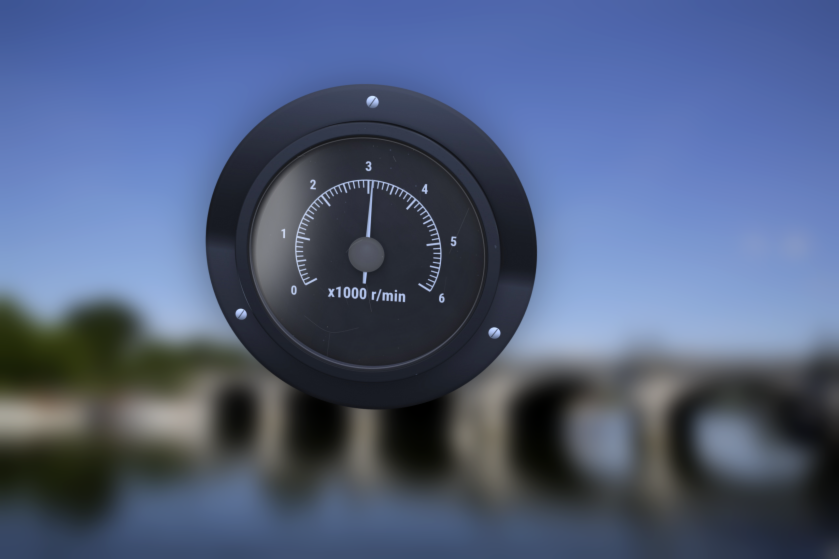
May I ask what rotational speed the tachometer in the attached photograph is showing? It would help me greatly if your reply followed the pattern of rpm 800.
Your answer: rpm 3100
